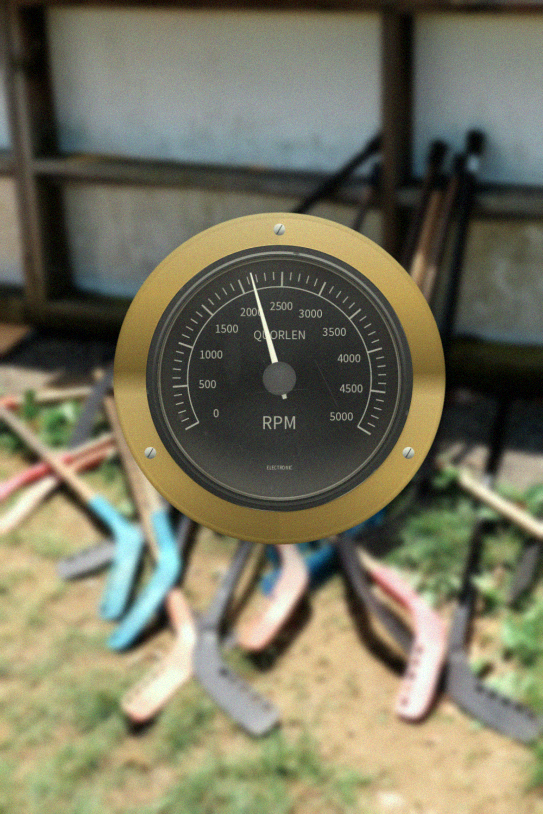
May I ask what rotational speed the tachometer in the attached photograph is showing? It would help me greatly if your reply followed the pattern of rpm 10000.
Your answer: rpm 2150
